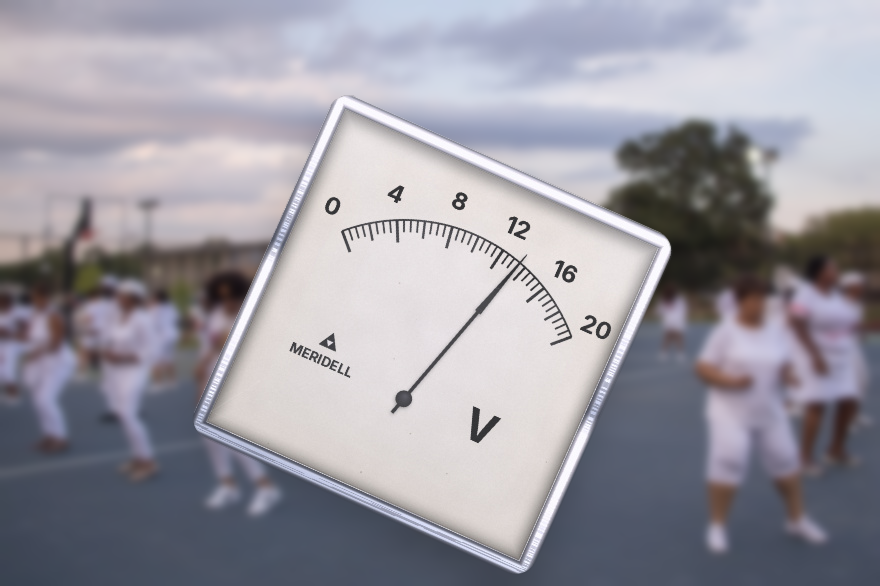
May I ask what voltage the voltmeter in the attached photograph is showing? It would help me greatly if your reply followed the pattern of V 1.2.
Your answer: V 13.5
